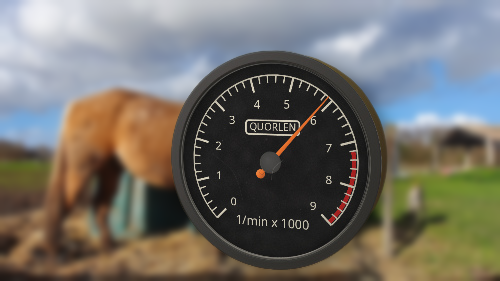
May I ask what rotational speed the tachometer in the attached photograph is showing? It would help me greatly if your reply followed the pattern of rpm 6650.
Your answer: rpm 5900
